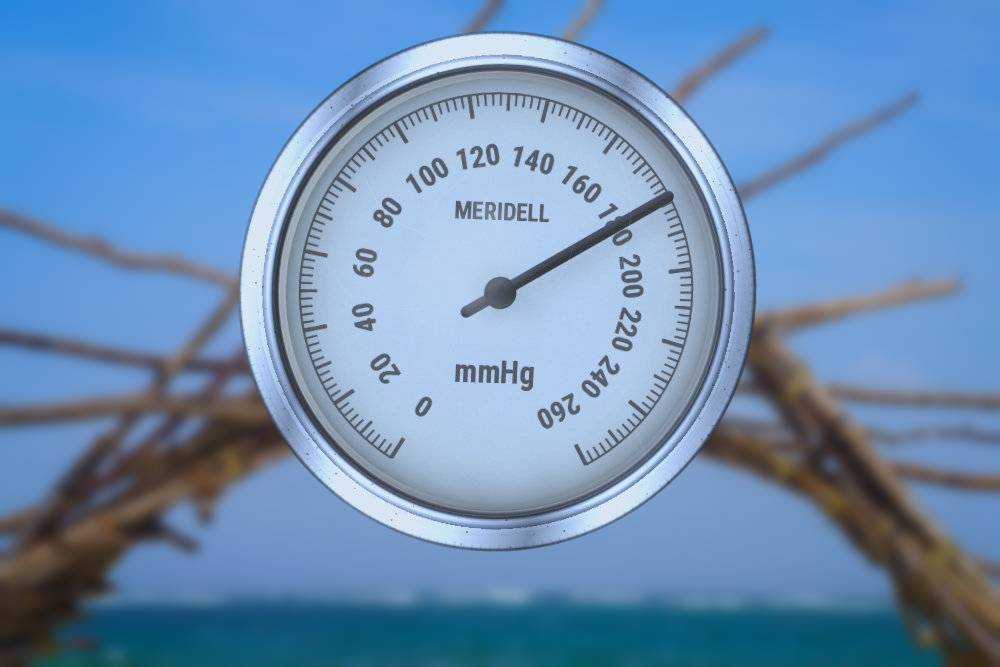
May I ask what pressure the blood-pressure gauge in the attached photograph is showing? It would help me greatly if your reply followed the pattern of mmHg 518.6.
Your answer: mmHg 180
